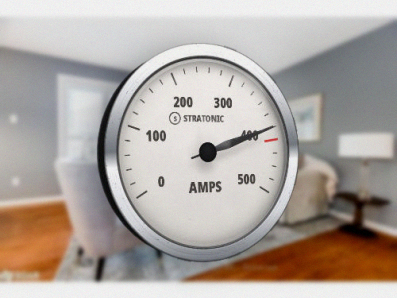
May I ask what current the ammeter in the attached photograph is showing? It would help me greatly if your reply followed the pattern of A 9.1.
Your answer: A 400
